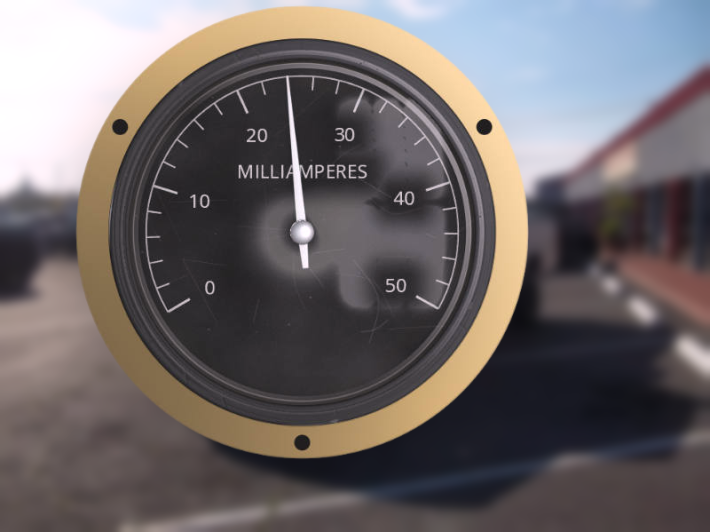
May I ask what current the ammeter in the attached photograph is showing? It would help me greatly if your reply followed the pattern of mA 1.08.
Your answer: mA 24
